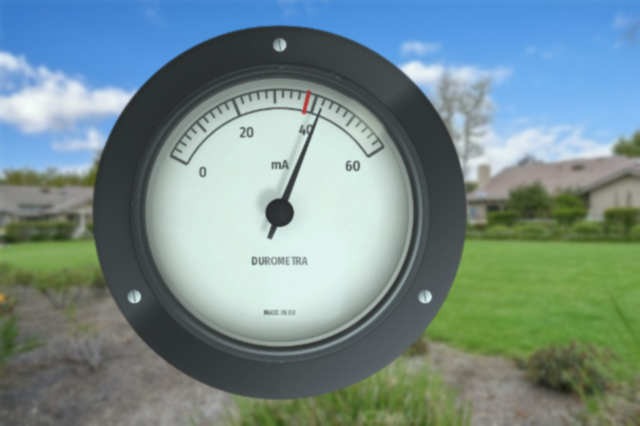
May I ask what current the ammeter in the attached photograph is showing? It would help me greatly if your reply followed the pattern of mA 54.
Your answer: mA 42
